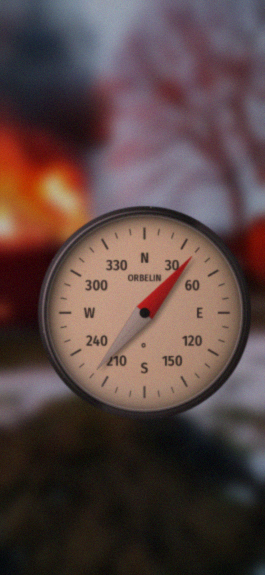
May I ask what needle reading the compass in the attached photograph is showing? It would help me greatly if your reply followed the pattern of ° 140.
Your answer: ° 40
